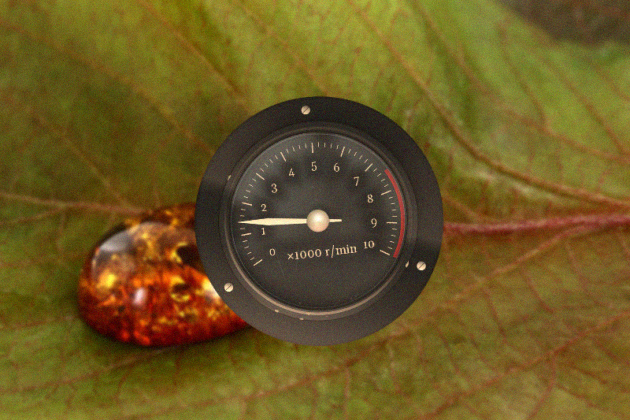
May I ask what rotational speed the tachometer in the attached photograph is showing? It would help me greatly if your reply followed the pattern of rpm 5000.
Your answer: rpm 1400
